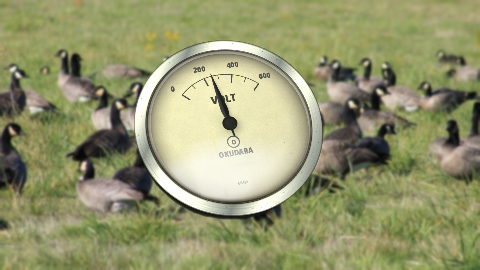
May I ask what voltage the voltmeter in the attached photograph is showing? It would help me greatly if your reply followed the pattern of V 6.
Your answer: V 250
